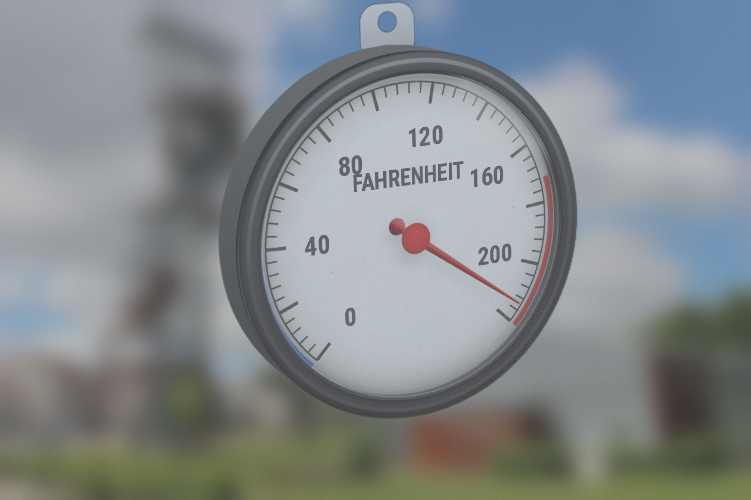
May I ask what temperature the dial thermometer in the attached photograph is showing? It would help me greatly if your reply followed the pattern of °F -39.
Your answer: °F 214
